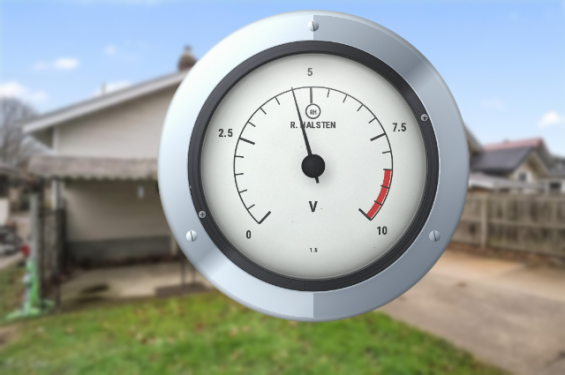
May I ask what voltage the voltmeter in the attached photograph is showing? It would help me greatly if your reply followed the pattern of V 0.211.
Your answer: V 4.5
